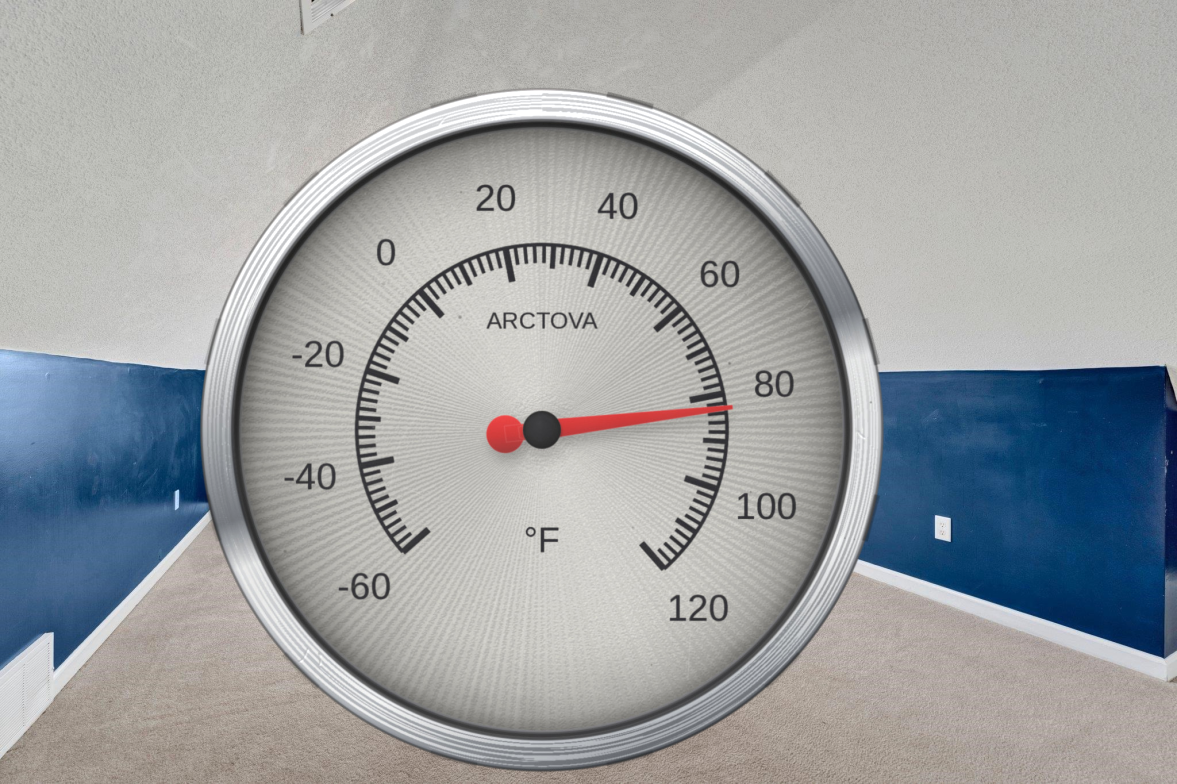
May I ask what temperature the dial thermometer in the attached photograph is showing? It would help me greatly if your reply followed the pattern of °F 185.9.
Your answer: °F 83
